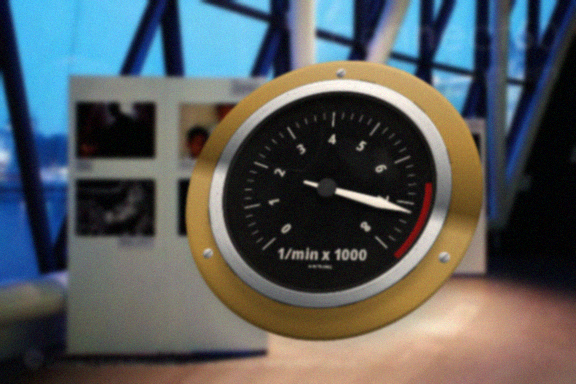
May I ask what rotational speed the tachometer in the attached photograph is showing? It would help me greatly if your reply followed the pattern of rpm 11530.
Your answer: rpm 7200
